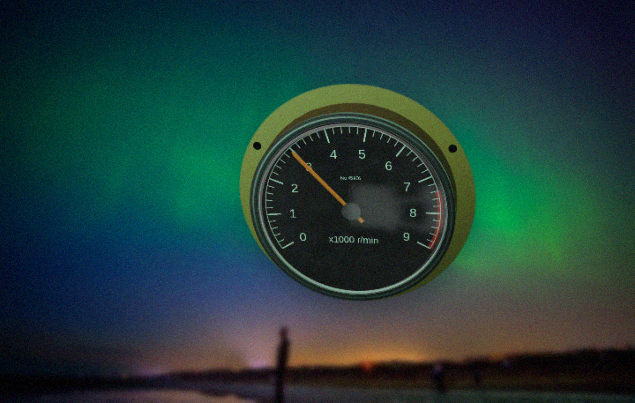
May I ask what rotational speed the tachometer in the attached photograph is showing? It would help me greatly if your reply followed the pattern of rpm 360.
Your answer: rpm 3000
